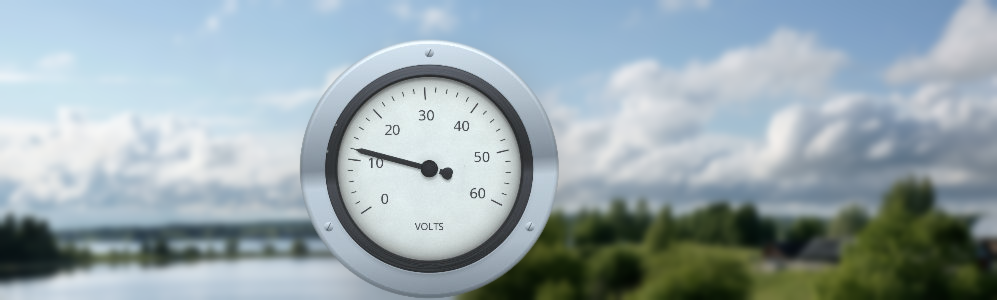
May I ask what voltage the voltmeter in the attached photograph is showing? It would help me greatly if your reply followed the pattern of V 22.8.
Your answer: V 12
